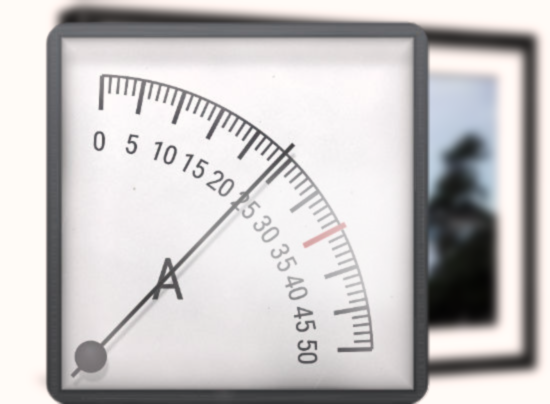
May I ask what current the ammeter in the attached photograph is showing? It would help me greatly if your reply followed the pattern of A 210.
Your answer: A 24
